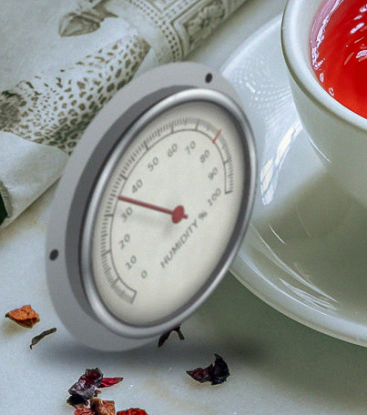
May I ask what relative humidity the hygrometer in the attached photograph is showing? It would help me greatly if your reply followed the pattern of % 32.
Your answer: % 35
